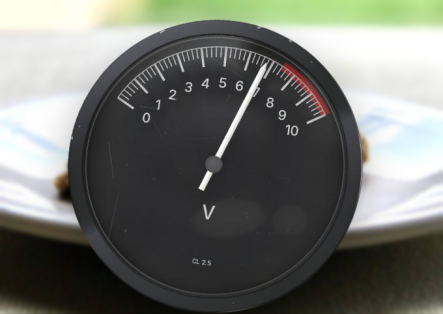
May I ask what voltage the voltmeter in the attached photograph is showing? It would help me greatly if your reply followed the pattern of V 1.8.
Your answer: V 6.8
